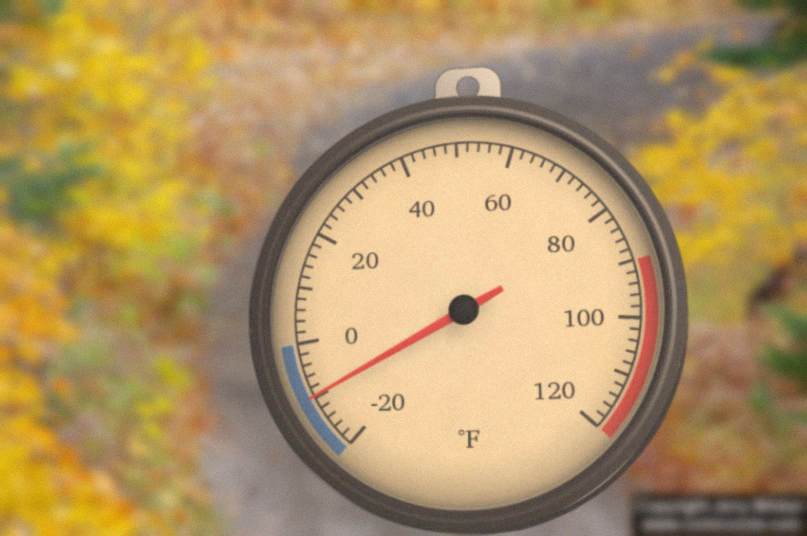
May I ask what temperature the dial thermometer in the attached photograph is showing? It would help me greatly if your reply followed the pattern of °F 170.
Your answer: °F -10
